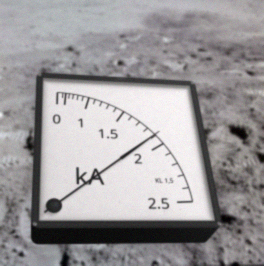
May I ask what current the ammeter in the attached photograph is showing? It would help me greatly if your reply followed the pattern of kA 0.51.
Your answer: kA 1.9
